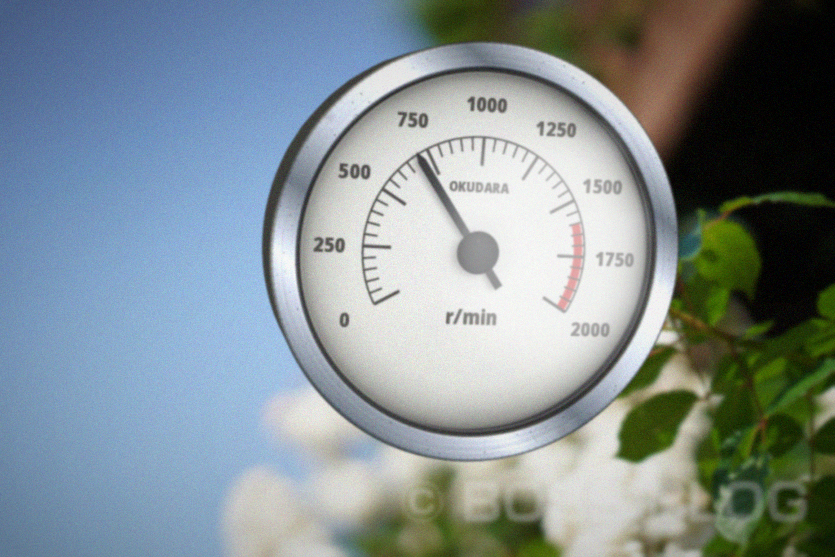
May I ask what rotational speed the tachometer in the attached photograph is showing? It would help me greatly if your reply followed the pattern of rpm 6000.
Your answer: rpm 700
